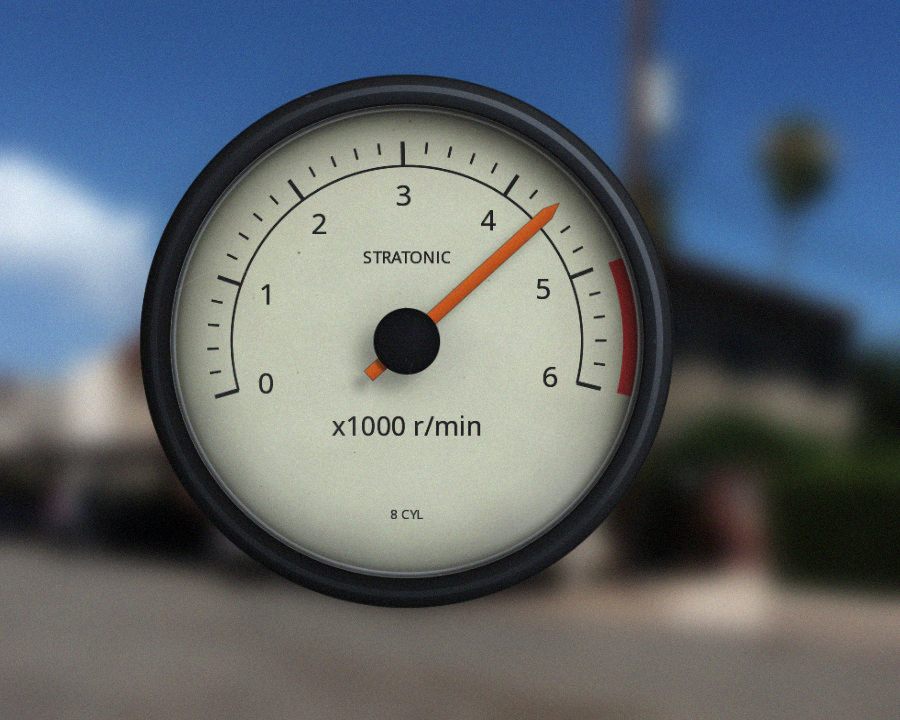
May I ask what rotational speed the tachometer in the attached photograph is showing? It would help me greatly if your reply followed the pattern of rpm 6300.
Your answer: rpm 4400
